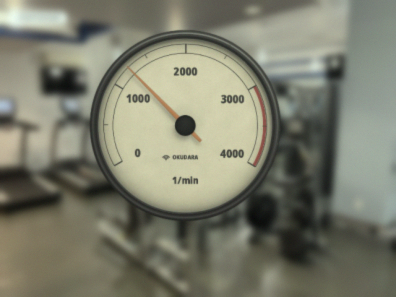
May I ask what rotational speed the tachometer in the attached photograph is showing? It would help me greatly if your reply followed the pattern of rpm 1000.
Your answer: rpm 1250
